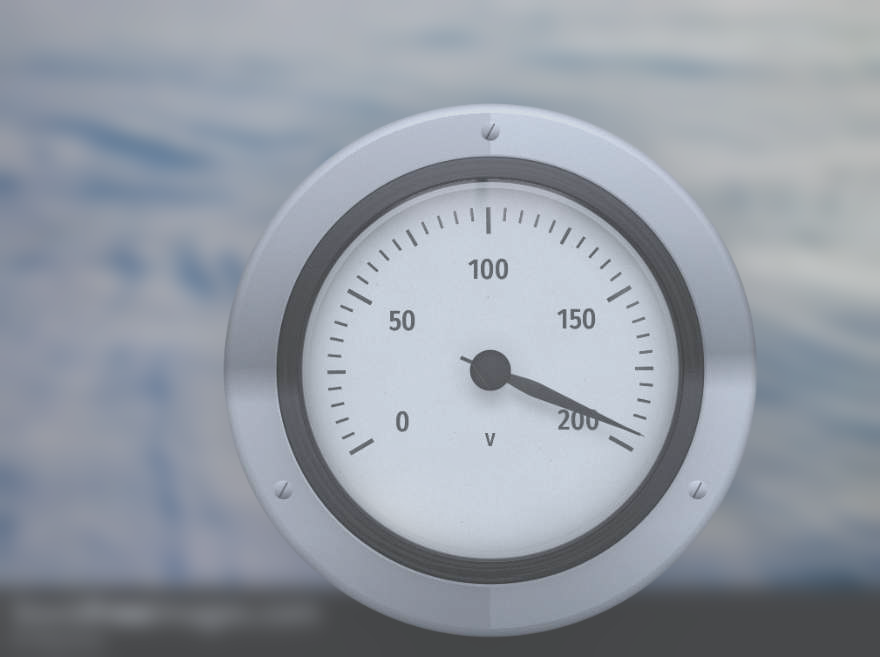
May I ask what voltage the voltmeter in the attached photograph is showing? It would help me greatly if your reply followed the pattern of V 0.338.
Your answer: V 195
